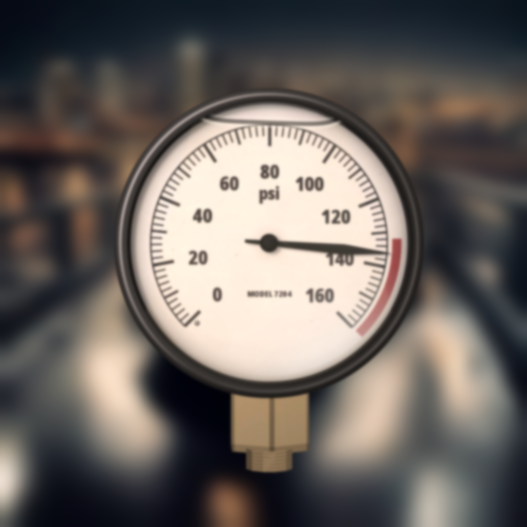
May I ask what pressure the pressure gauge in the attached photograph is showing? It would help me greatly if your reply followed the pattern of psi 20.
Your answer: psi 136
